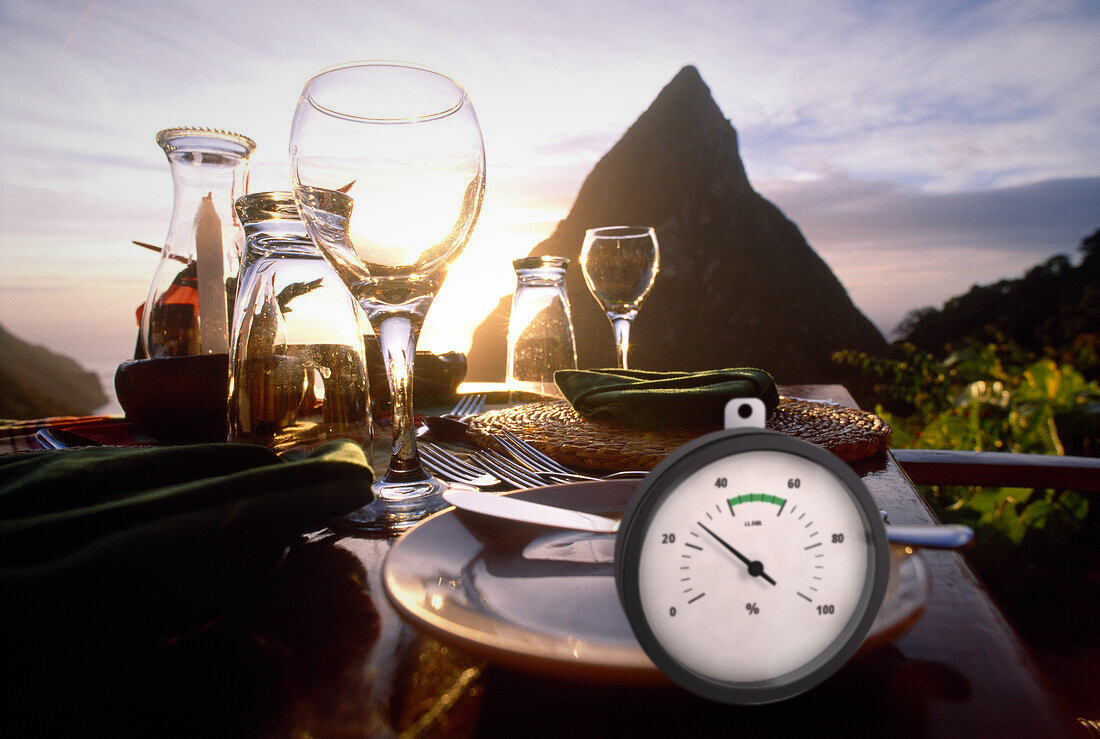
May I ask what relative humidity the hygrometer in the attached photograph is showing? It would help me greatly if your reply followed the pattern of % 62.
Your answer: % 28
